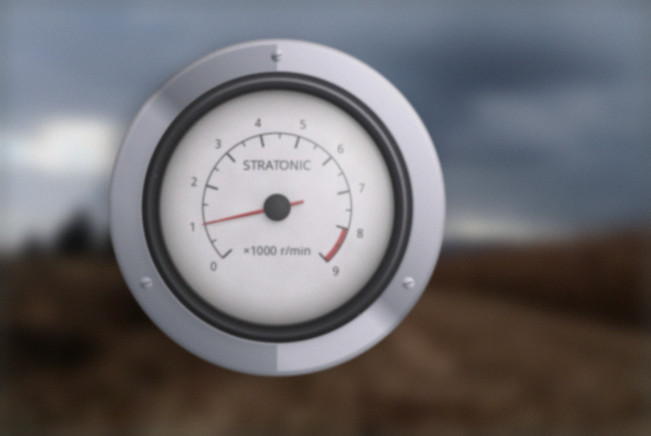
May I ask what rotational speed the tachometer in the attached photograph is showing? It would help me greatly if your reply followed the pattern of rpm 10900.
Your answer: rpm 1000
